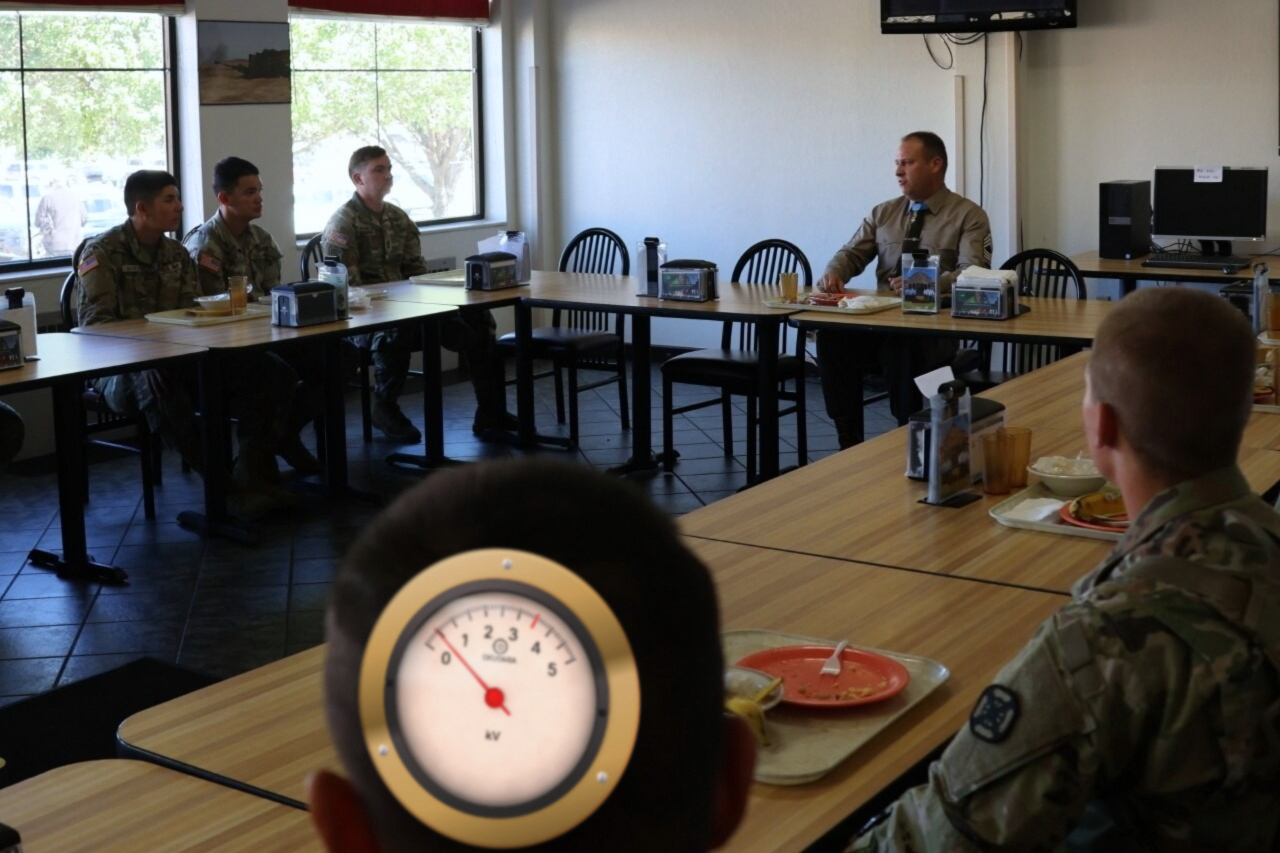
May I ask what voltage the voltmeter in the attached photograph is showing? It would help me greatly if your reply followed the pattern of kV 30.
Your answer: kV 0.5
